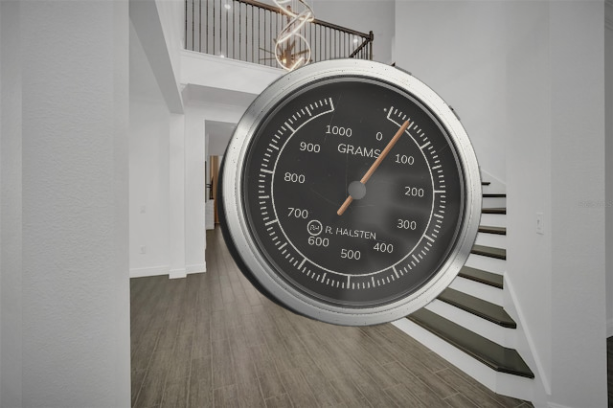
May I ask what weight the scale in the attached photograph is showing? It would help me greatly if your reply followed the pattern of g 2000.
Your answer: g 40
